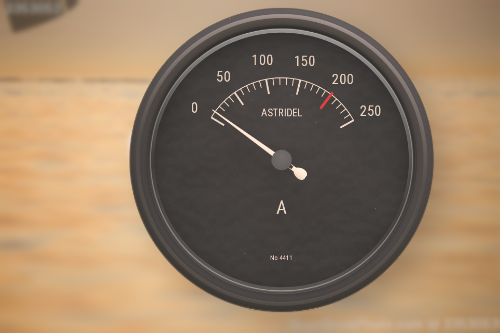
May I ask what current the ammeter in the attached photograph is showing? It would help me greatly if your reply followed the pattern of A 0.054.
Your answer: A 10
